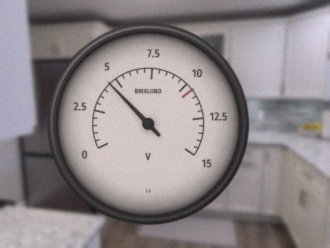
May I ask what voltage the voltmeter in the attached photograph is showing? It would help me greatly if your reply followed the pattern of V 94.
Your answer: V 4.5
